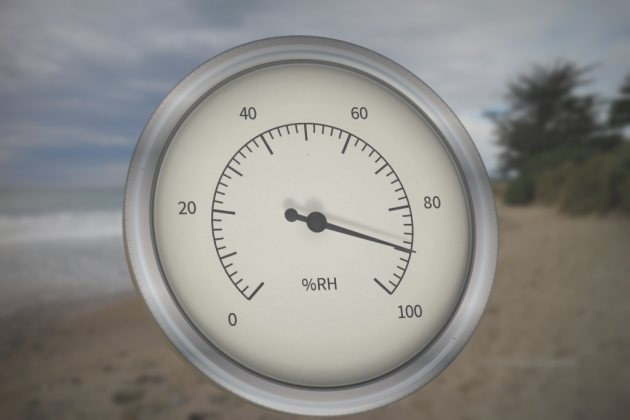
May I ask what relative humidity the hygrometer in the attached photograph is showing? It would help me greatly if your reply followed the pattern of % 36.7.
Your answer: % 90
